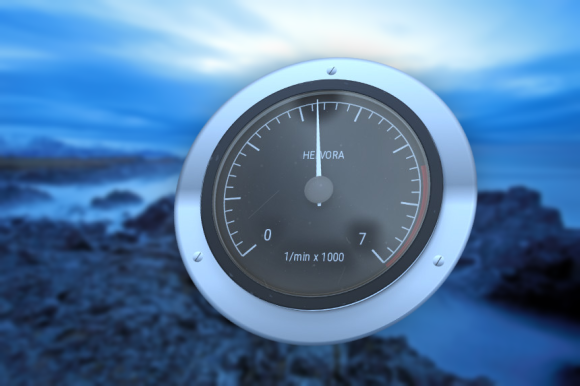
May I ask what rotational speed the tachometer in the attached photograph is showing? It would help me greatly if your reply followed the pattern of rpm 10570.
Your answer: rpm 3300
